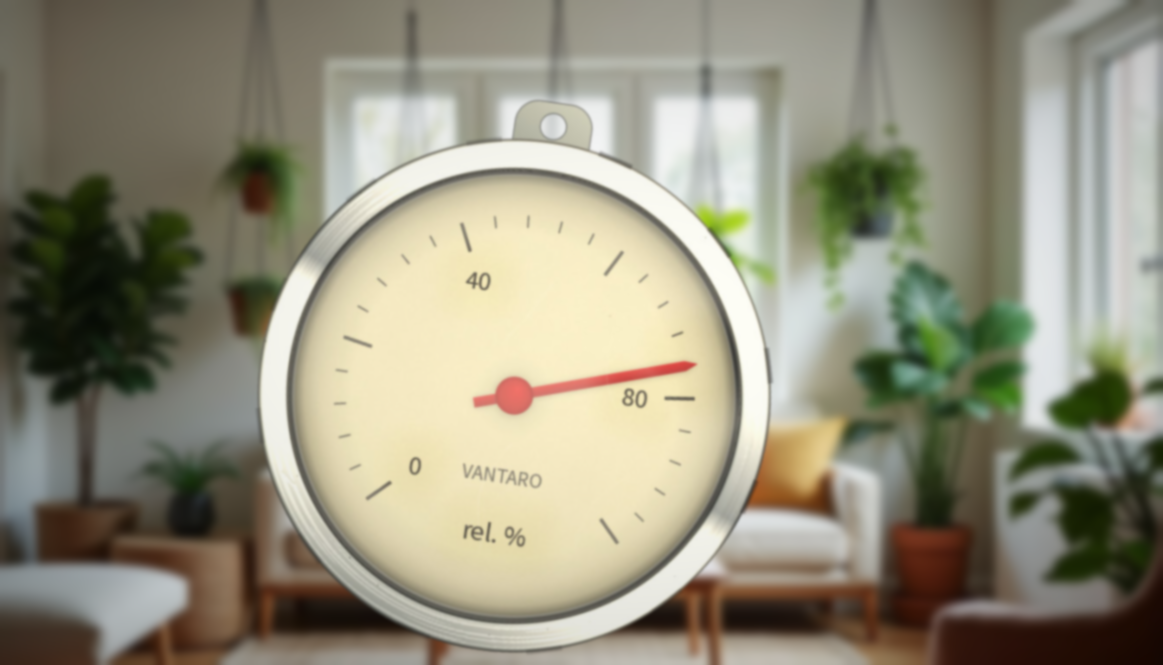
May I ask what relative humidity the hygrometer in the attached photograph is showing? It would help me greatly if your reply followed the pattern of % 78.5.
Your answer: % 76
